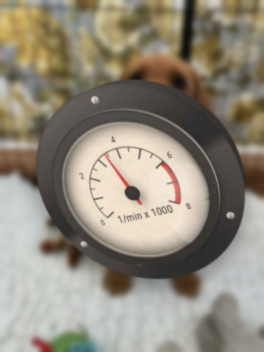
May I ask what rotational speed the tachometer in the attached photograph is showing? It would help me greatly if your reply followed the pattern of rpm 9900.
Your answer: rpm 3500
